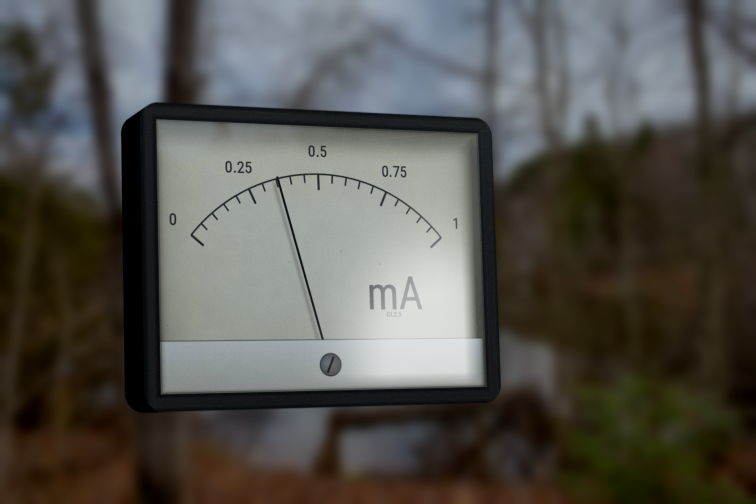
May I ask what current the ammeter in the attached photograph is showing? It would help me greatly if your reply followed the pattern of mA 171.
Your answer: mA 0.35
